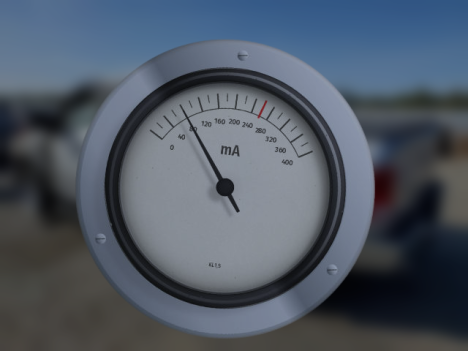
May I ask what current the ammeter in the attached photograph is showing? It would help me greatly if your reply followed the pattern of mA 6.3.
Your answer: mA 80
